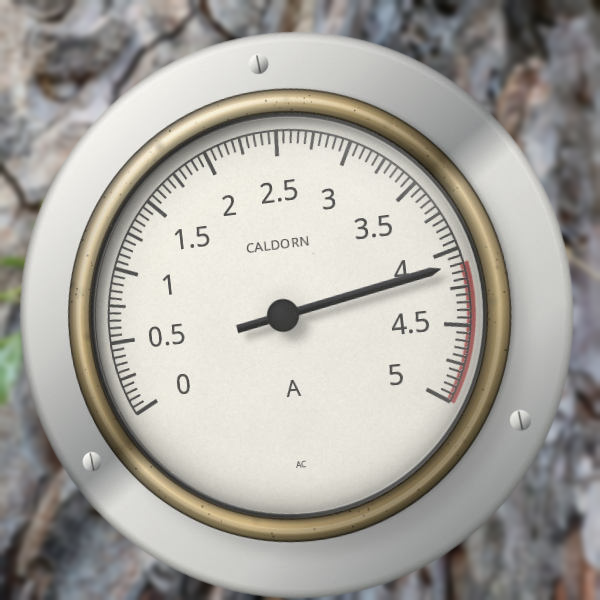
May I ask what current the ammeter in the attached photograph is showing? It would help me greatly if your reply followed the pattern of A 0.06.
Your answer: A 4.1
